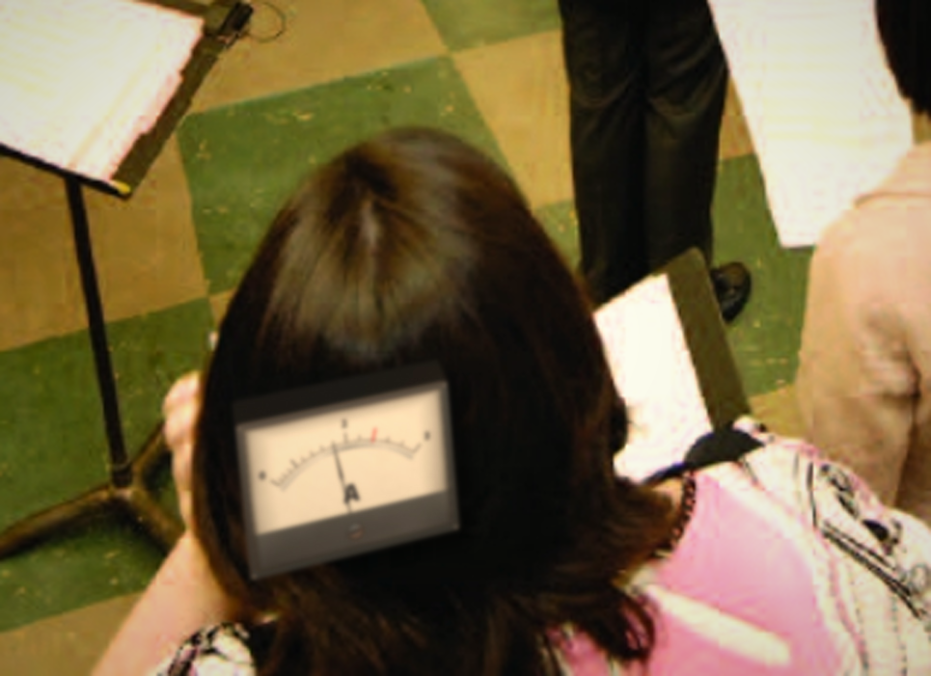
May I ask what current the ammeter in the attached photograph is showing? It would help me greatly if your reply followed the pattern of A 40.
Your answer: A 1.8
